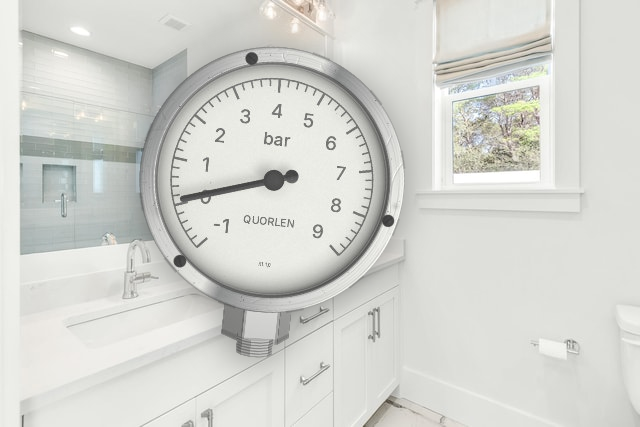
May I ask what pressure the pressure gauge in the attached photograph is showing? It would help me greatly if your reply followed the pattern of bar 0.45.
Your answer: bar 0.1
